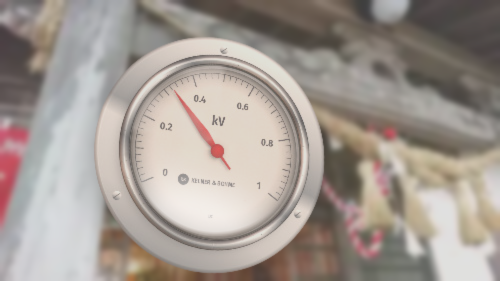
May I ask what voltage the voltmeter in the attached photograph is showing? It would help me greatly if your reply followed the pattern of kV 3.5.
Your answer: kV 0.32
